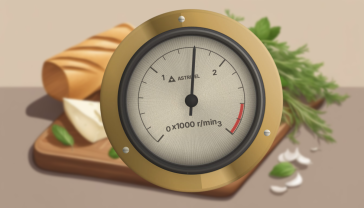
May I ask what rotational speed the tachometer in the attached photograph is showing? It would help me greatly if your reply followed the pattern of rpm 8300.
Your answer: rpm 1600
